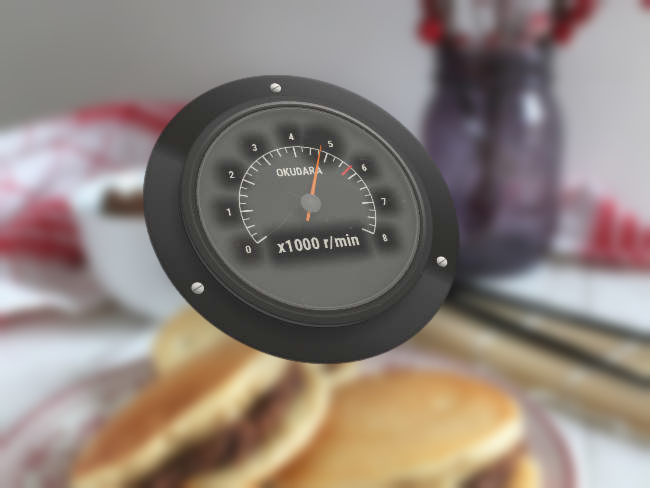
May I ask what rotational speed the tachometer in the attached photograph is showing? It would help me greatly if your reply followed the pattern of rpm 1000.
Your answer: rpm 4750
